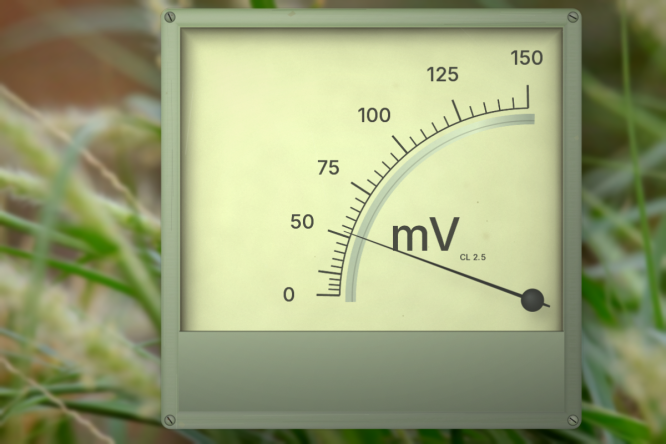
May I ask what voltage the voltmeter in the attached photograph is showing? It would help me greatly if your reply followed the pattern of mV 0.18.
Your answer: mV 52.5
